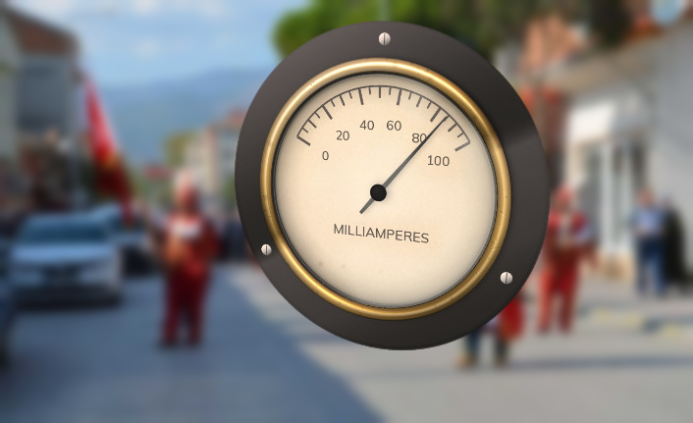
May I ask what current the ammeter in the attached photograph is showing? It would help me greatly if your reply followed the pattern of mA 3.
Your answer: mA 85
